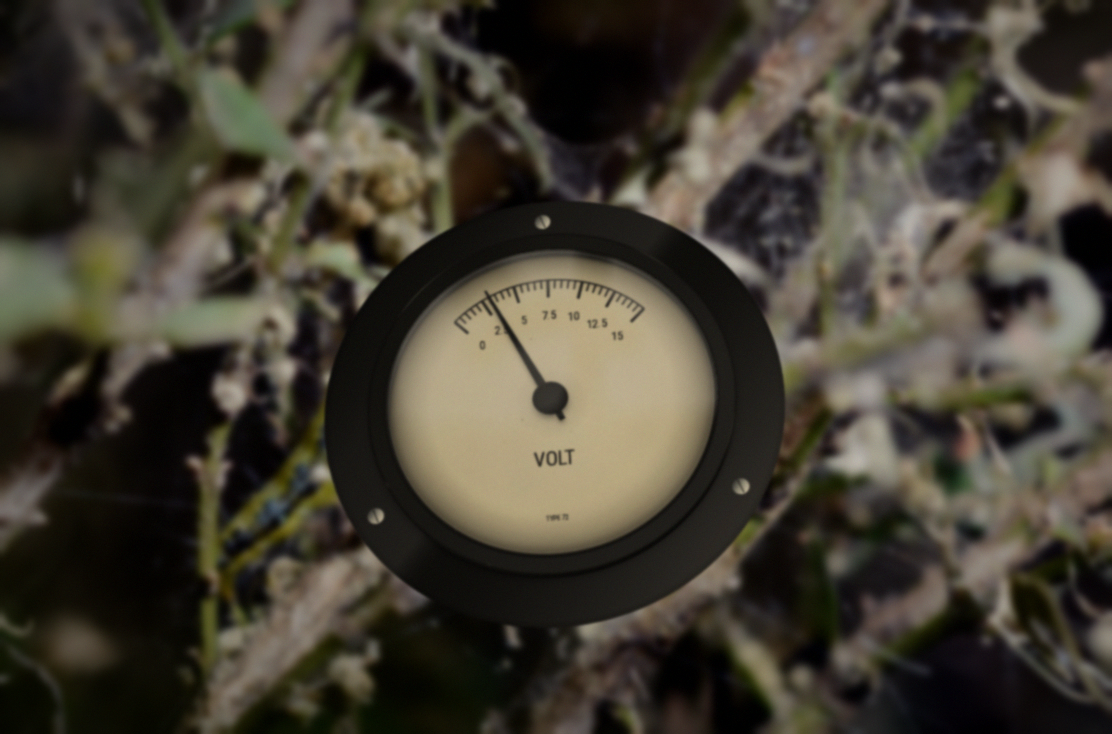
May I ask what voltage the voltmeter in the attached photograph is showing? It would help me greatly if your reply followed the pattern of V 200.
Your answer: V 3
